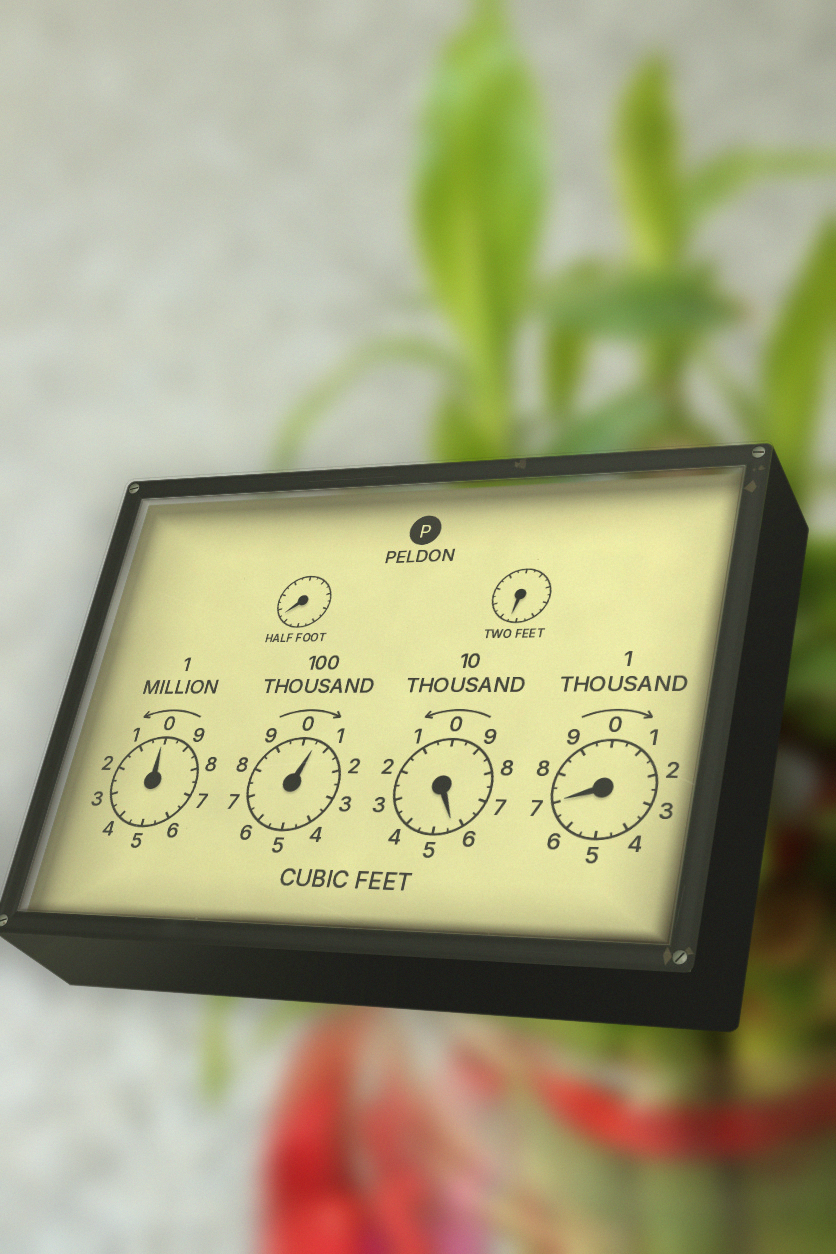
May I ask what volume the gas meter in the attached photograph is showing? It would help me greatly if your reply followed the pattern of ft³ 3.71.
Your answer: ft³ 5700
